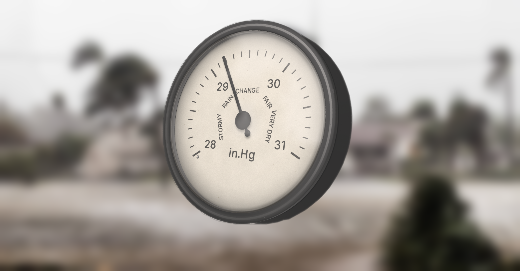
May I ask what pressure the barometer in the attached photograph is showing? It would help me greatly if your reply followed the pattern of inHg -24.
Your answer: inHg 29.2
